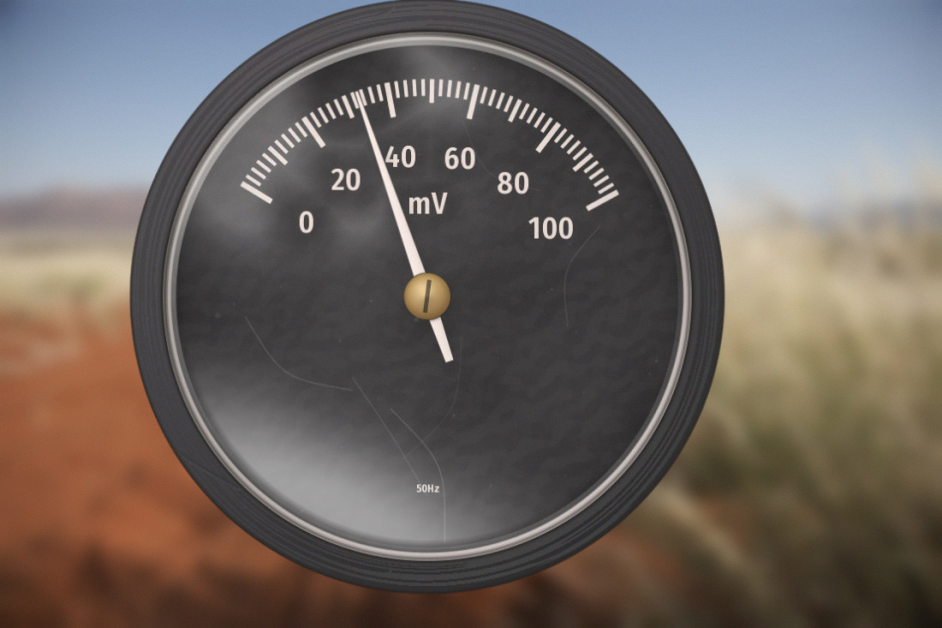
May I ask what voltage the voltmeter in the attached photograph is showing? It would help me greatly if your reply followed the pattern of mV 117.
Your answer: mV 33
